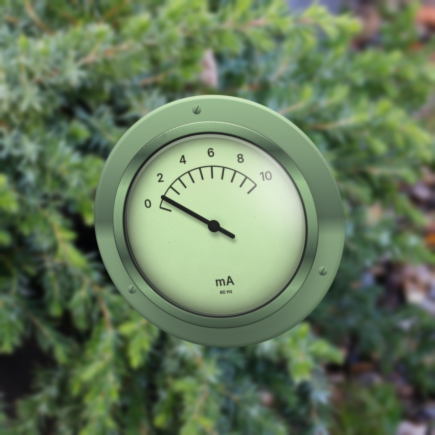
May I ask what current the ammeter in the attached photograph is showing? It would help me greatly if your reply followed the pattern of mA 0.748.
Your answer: mA 1
